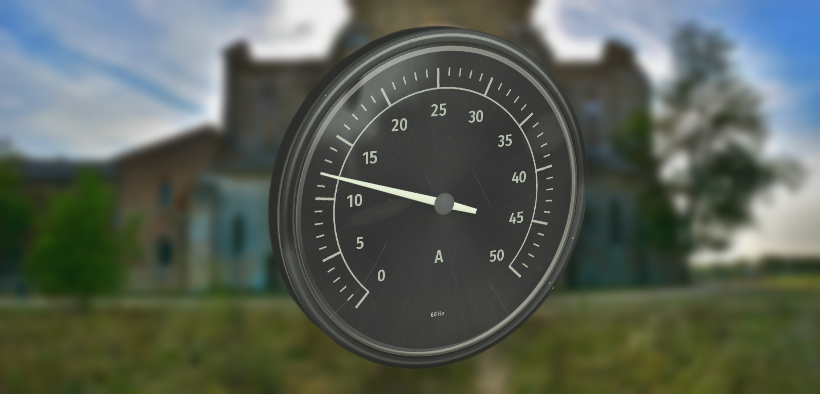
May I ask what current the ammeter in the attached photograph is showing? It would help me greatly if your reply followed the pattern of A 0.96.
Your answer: A 12
